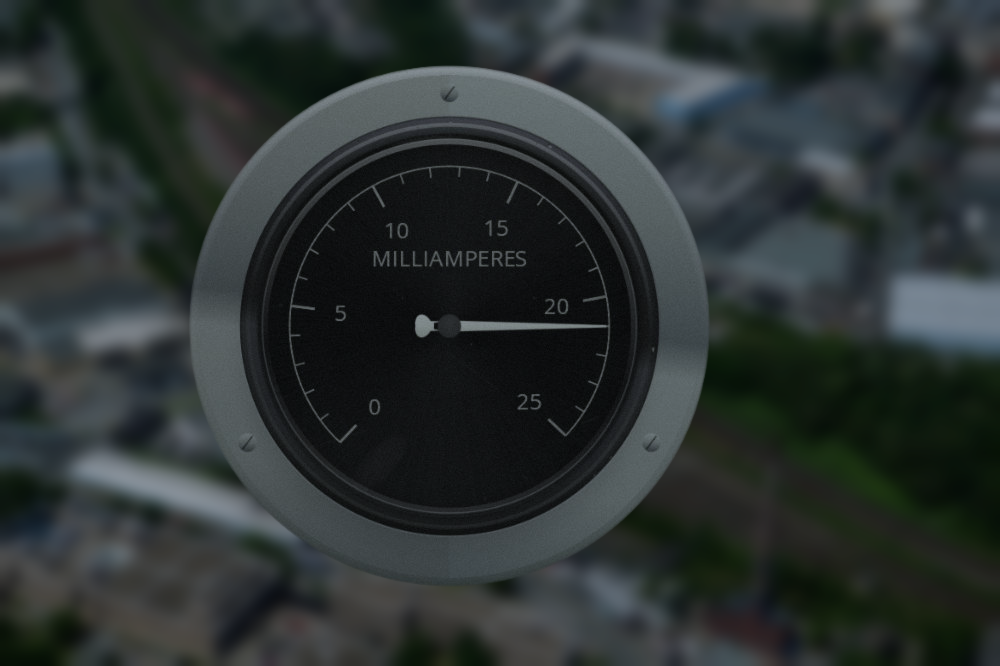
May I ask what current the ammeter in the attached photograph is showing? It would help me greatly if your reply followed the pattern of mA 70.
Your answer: mA 21
